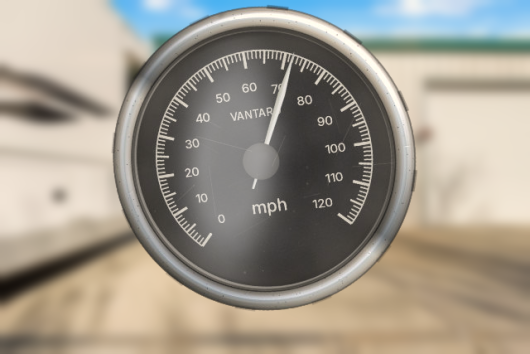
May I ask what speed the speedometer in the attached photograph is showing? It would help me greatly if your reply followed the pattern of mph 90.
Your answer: mph 72
